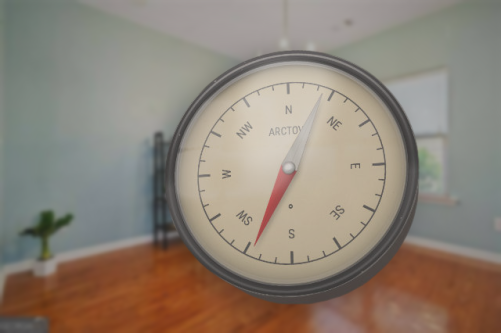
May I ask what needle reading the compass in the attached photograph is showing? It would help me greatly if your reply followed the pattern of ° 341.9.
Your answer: ° 205
